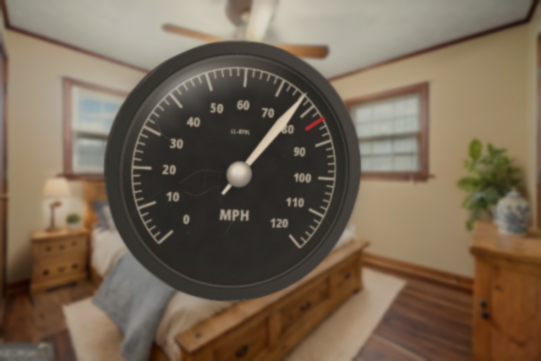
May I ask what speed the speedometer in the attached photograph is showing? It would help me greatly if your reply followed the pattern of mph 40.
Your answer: mph 76
